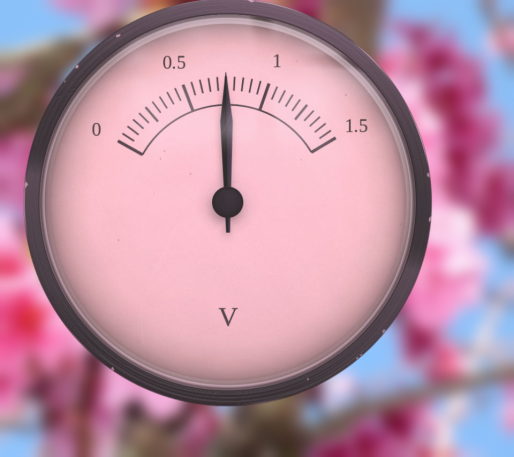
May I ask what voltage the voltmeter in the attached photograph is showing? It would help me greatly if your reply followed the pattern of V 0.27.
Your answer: V 0.75
